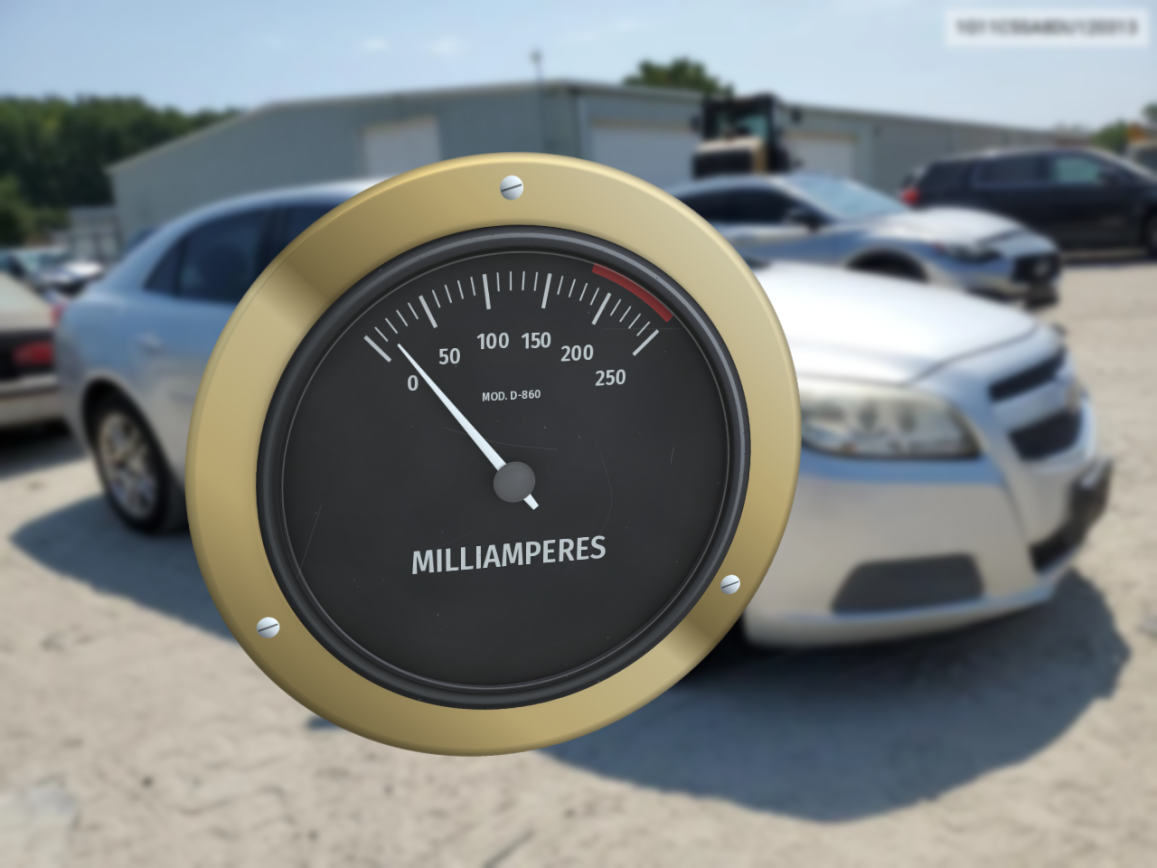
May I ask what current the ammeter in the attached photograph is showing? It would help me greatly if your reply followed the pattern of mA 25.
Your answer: mA 15
